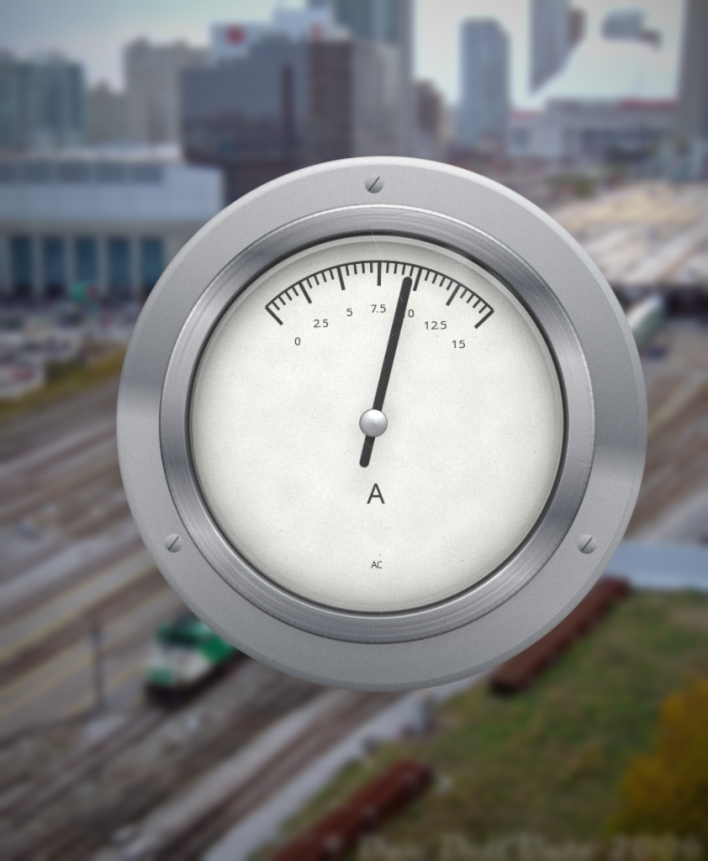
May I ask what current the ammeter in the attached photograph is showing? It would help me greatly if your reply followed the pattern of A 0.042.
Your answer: A 9.5
